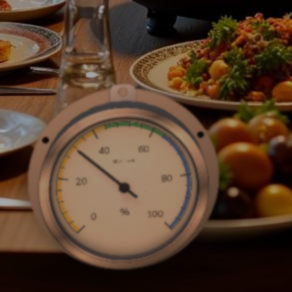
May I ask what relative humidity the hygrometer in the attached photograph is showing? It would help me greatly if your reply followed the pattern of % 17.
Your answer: % 32
